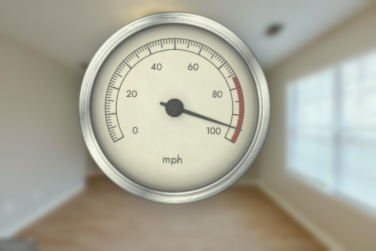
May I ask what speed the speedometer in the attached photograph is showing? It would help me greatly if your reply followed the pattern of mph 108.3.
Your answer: mph 95
